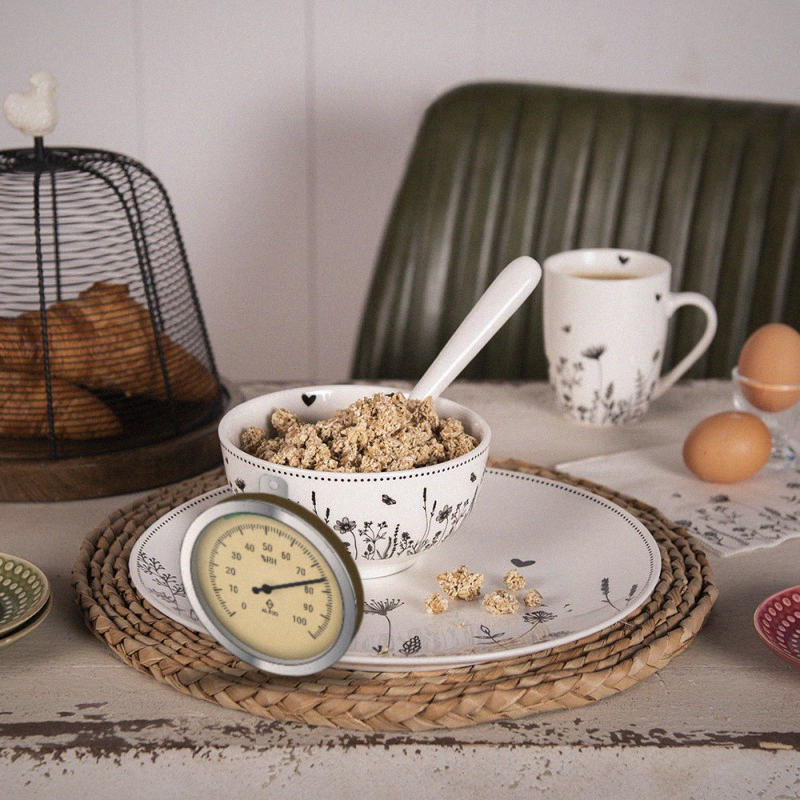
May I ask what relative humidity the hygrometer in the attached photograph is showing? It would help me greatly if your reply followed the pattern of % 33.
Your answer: % 75
